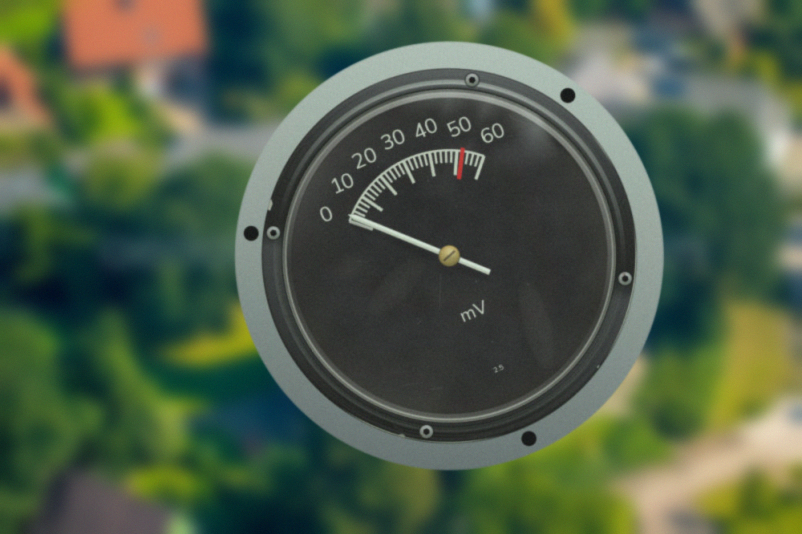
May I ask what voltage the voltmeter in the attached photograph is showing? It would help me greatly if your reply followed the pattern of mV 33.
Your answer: mV 2
